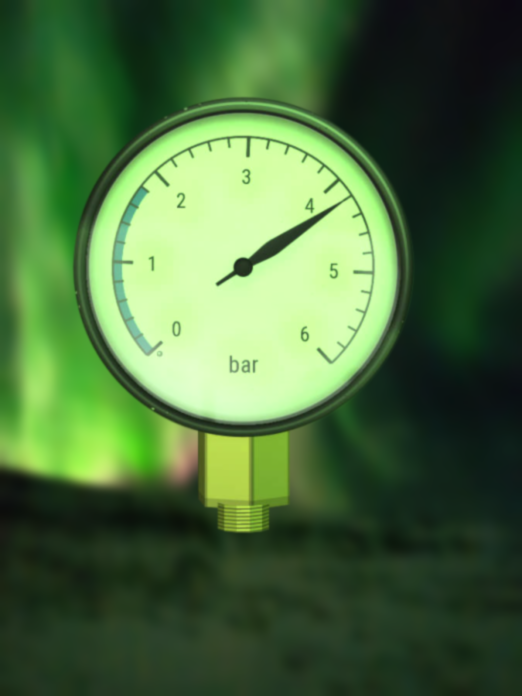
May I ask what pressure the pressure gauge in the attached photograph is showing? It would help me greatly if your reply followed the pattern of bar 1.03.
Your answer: bar 4.2
